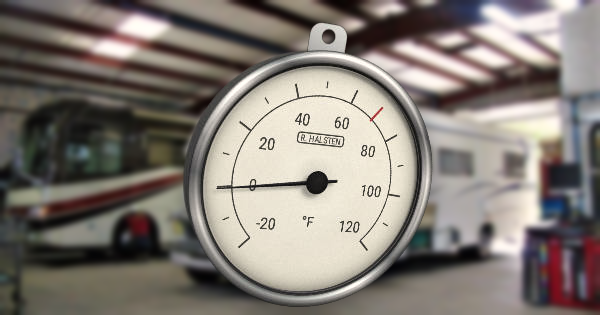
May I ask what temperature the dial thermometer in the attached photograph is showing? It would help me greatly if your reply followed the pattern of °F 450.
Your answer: °F 0
